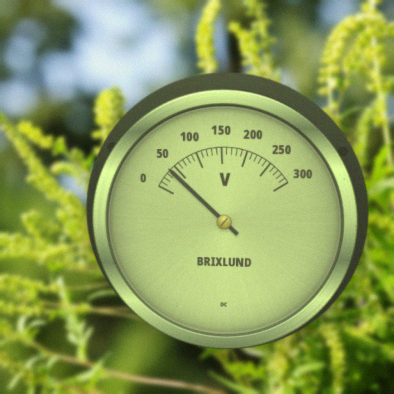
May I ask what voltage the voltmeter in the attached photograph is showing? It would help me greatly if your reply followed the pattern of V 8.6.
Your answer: V 40
